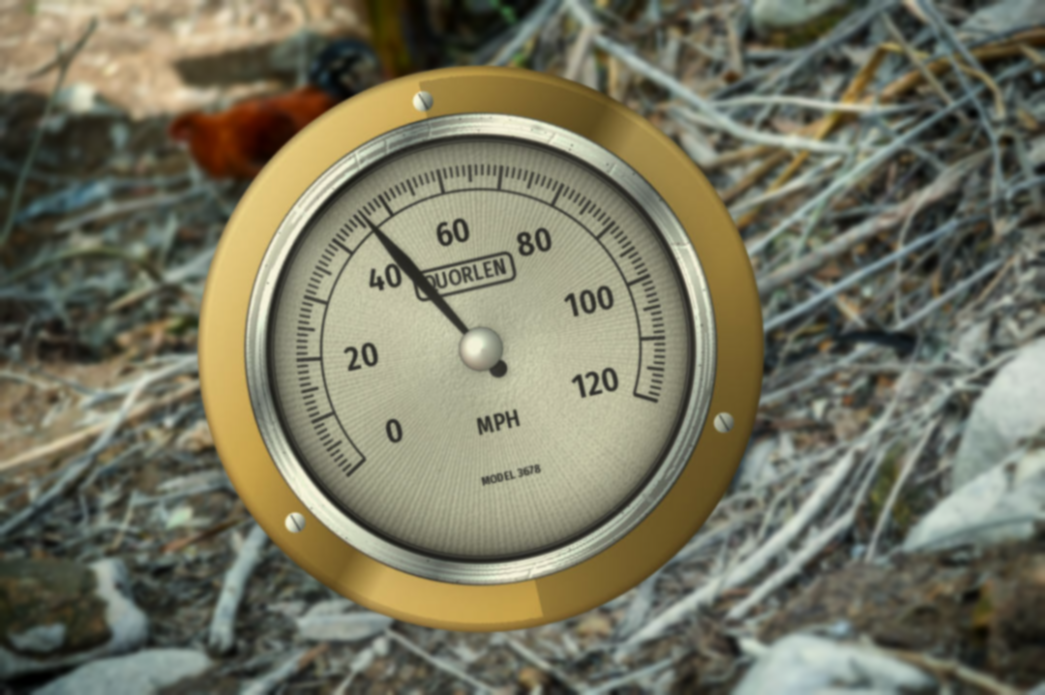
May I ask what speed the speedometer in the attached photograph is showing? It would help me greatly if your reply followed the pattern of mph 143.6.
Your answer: mph 46
